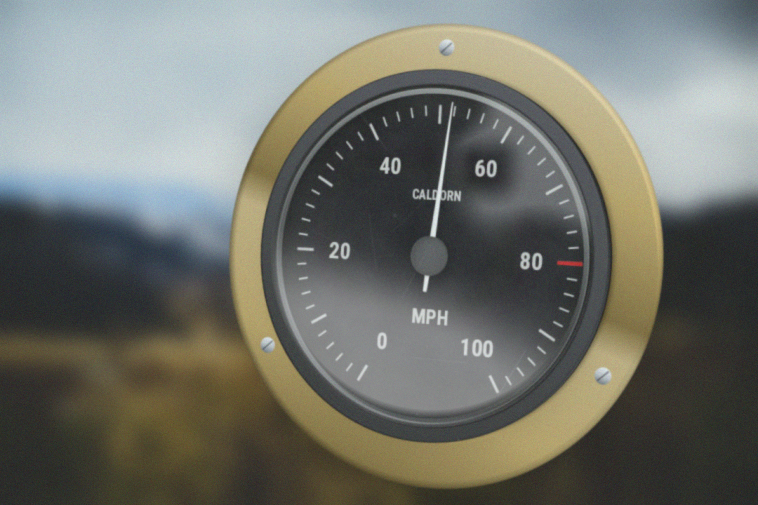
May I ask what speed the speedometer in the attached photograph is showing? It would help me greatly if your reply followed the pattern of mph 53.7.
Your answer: mph 52
